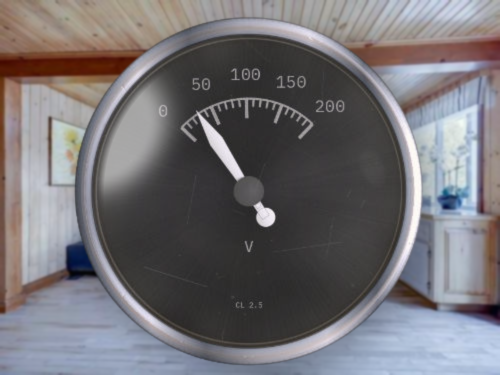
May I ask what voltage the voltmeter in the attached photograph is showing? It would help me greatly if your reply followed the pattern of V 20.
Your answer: V 30
